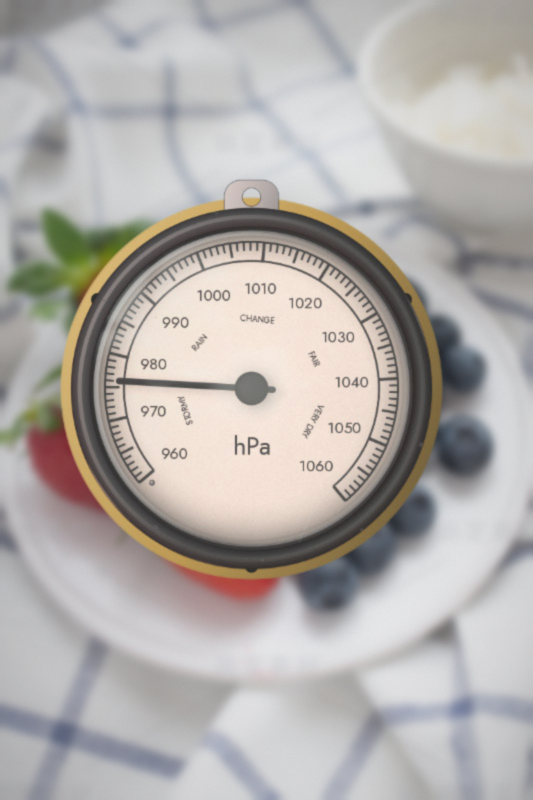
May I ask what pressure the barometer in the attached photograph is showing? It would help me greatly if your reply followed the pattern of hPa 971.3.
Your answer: hPa 976
